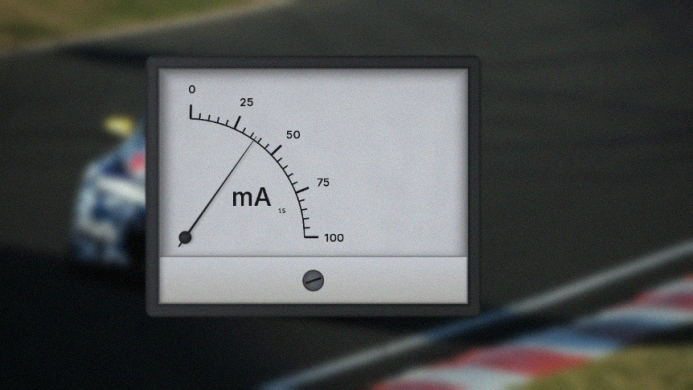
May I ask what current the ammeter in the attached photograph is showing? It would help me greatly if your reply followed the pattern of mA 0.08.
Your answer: mA 37.5
